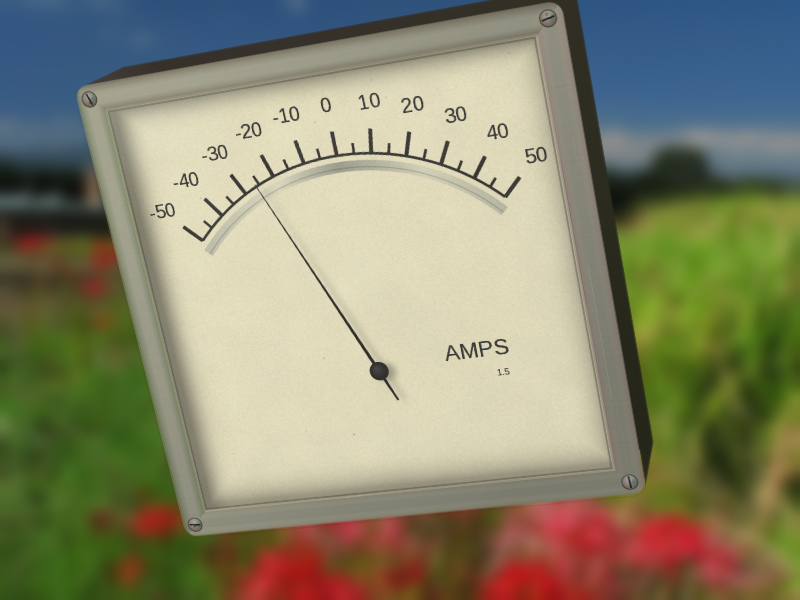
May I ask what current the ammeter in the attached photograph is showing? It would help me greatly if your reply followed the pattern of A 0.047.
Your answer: A -25
